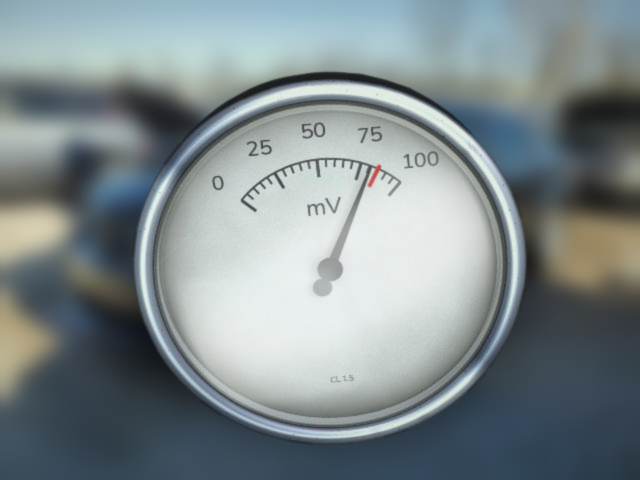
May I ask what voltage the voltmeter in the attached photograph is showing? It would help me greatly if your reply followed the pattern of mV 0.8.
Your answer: mV 80
